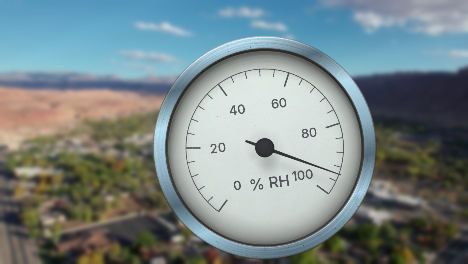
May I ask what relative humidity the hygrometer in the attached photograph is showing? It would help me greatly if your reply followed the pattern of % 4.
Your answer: % 94
